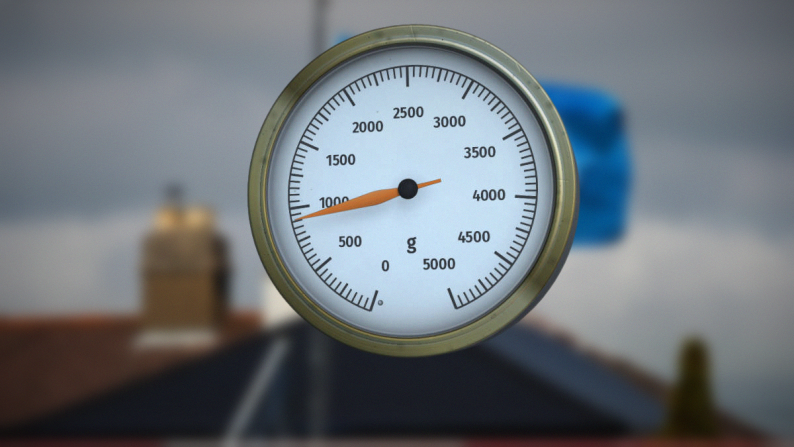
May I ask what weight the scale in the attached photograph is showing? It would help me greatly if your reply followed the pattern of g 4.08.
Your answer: g 900
